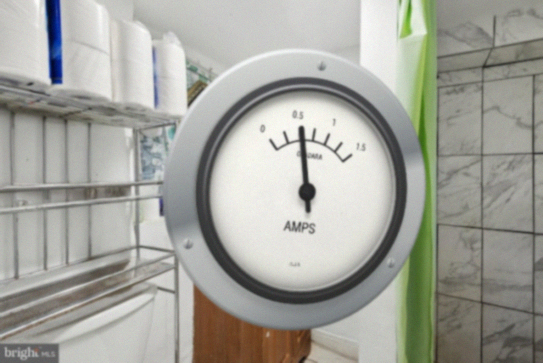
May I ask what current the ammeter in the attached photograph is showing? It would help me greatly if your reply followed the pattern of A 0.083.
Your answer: A 0.5
